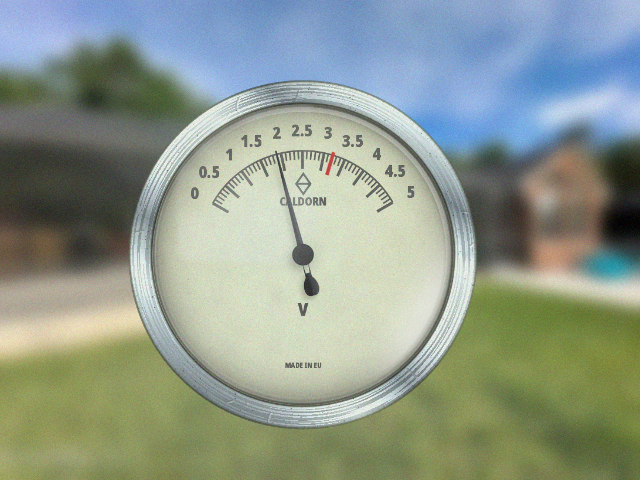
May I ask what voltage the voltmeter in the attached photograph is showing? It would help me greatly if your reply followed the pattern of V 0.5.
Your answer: V 1.9
